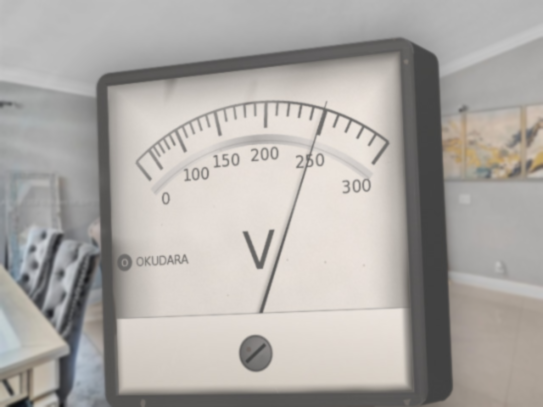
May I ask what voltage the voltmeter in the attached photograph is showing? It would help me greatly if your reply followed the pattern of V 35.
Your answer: V 250
